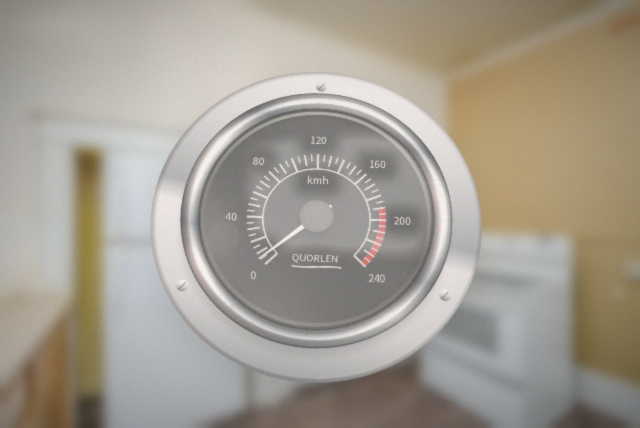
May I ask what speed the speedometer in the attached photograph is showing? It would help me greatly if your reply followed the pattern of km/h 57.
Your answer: km/h 5
